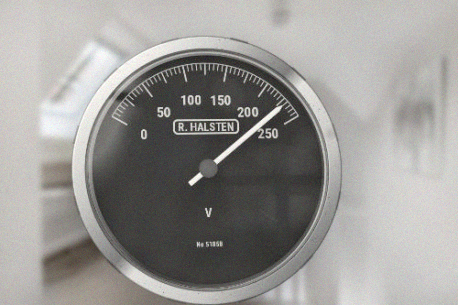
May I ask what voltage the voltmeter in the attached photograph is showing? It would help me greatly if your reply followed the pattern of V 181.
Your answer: V 230
